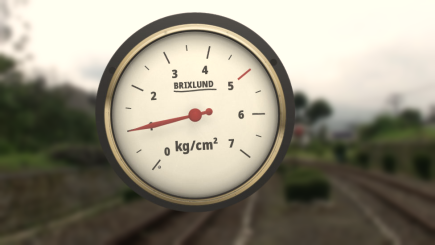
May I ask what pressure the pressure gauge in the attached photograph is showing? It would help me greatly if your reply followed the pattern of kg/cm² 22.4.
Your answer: kg/cm² 1
